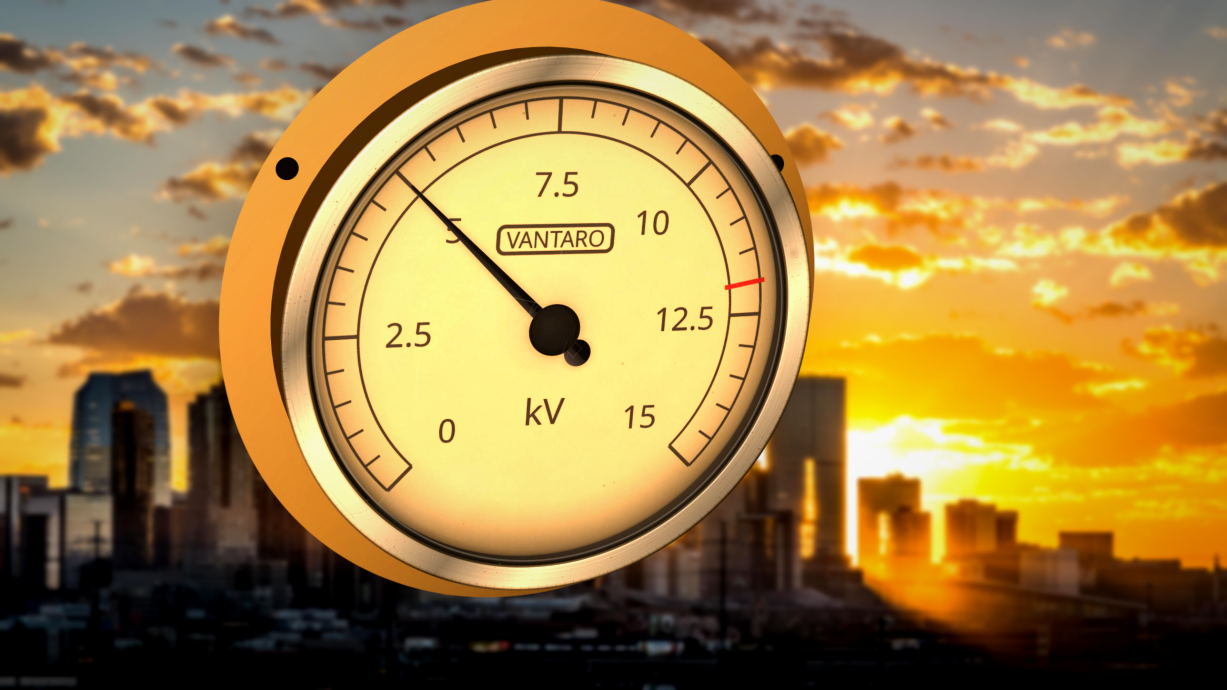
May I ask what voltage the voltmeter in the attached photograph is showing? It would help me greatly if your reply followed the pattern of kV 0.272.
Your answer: kV 5
